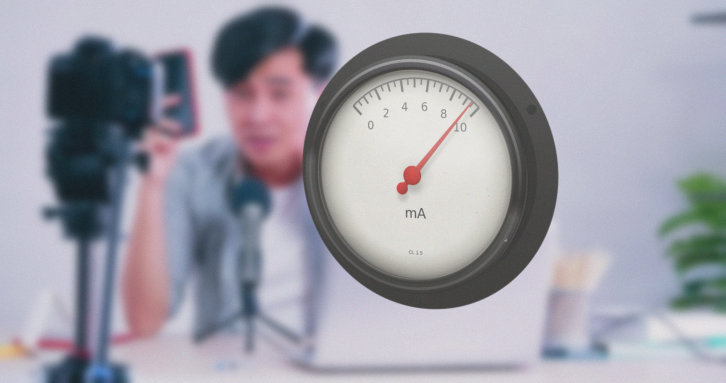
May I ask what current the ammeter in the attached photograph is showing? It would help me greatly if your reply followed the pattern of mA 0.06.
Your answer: mA 9.5
